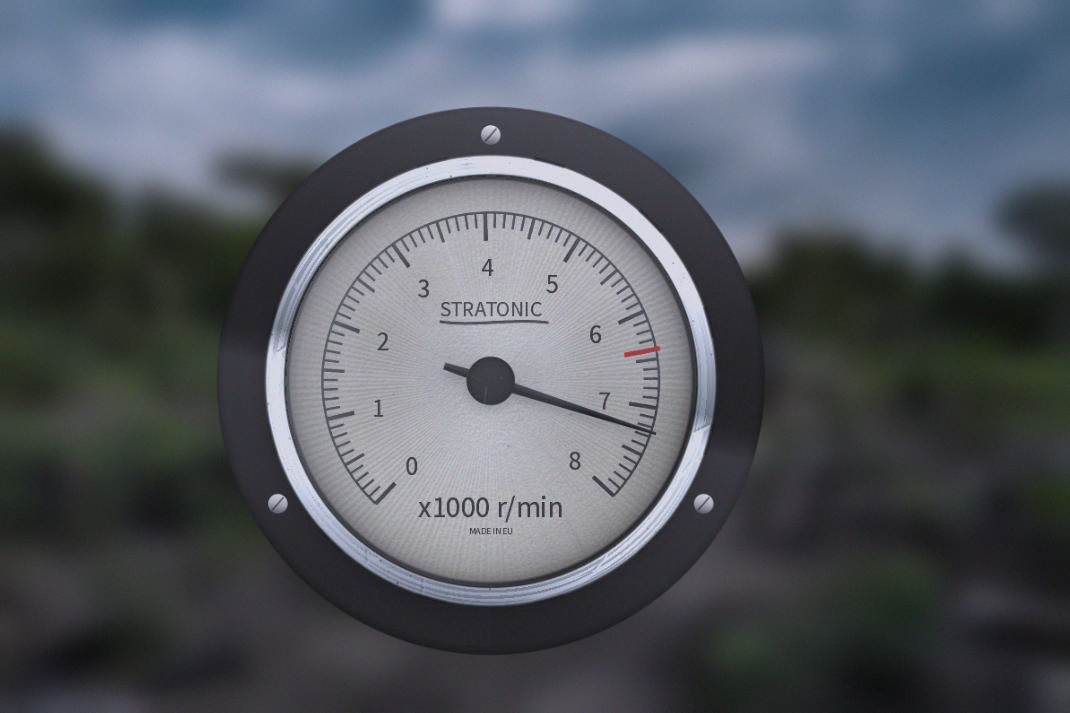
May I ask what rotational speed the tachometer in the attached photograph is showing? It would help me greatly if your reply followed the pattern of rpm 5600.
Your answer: rpm 7250
